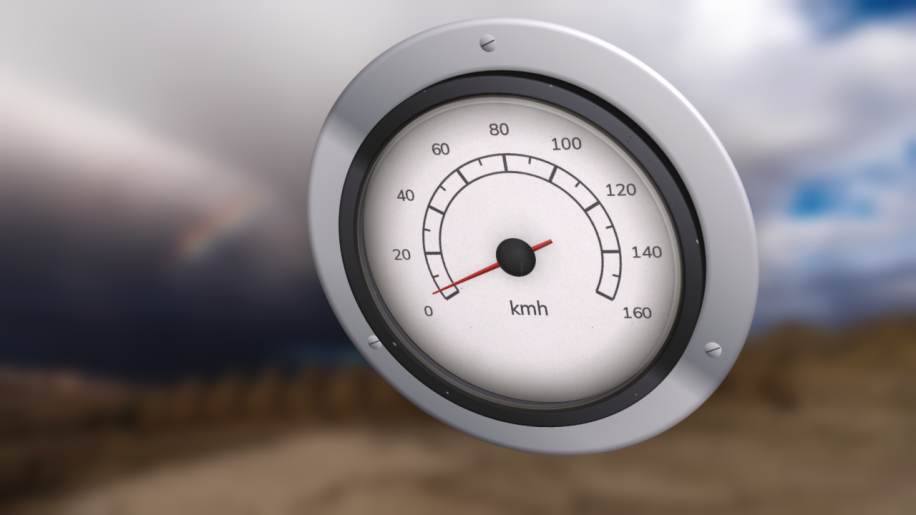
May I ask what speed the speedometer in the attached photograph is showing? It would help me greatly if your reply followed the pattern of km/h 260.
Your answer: km/h 5
